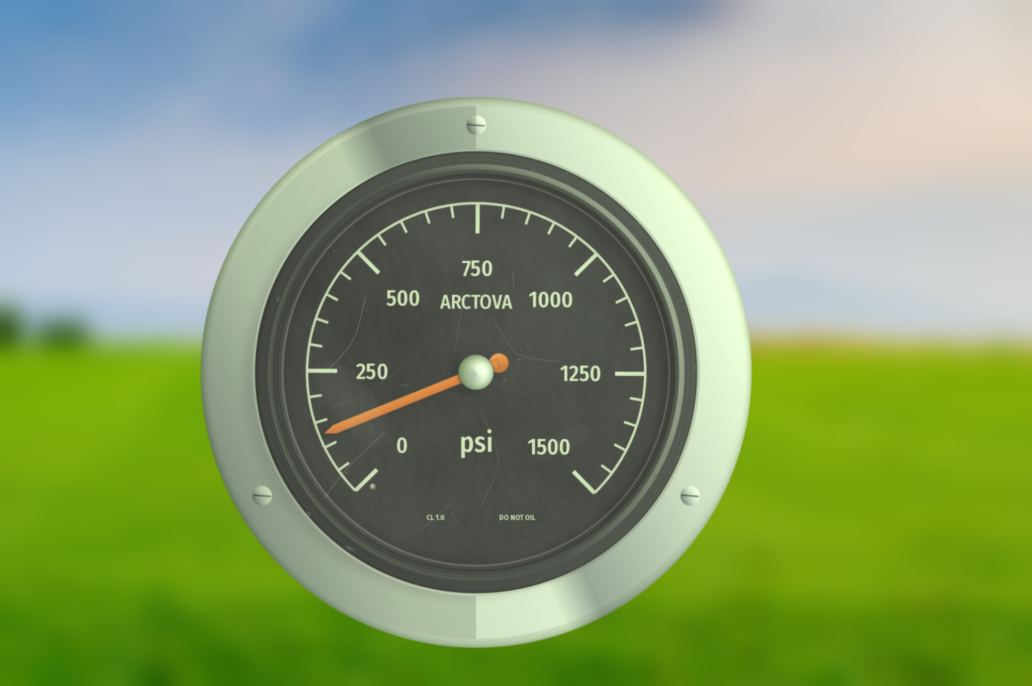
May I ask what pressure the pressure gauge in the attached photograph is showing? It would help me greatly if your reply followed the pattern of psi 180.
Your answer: psi 125
